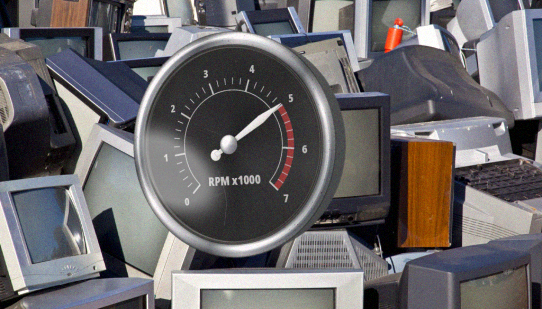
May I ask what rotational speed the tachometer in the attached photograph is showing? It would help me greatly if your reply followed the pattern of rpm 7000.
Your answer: rpm 5000
